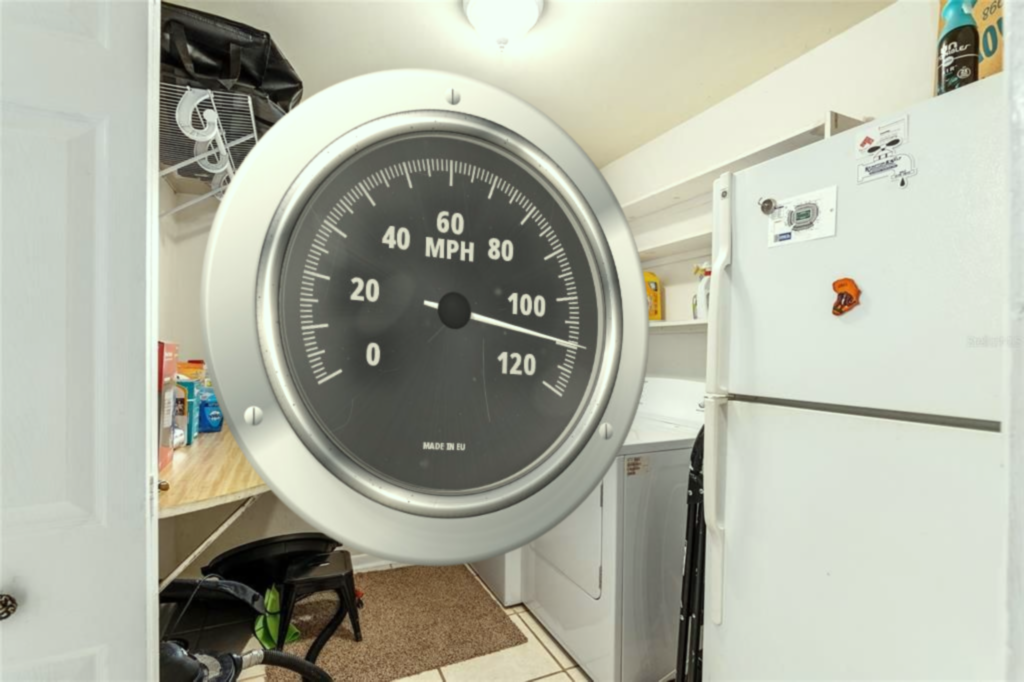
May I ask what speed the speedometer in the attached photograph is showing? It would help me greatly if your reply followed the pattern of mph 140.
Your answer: mph 110
